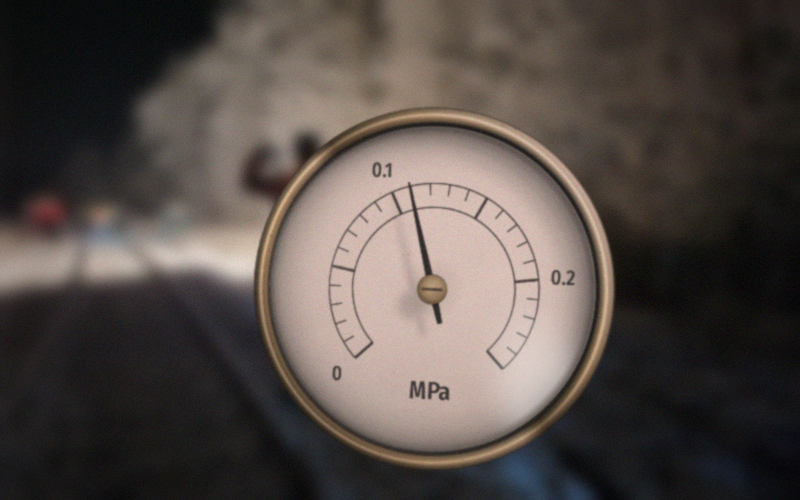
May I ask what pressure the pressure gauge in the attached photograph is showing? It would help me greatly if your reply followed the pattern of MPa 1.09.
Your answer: MPa 0.11
